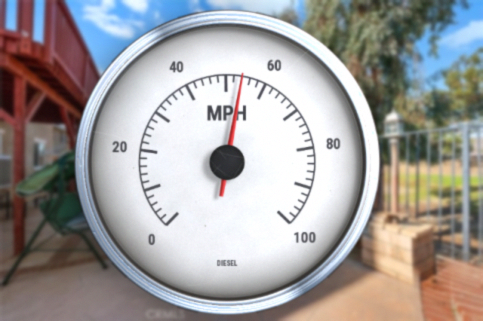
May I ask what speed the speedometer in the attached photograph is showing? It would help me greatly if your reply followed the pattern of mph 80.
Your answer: mph 54
